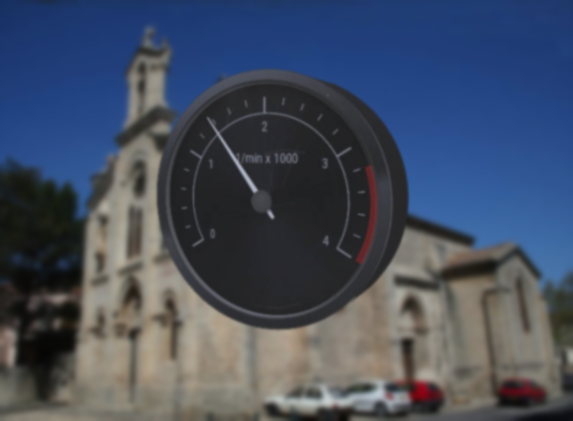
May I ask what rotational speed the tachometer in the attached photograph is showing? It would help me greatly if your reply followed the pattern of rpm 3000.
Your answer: rpm 1400
